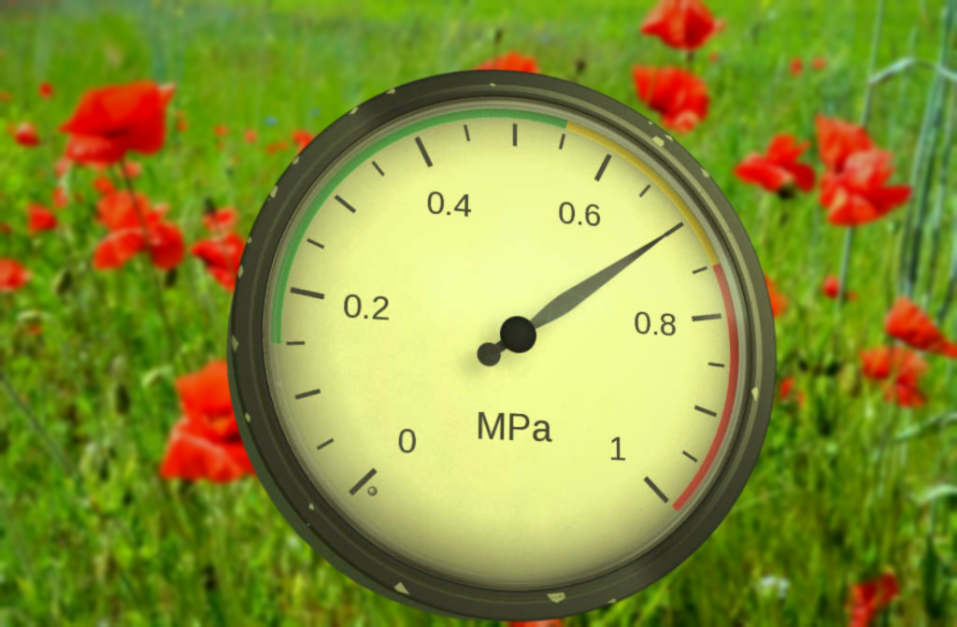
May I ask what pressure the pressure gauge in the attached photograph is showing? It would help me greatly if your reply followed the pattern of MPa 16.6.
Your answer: MPa 0.7
